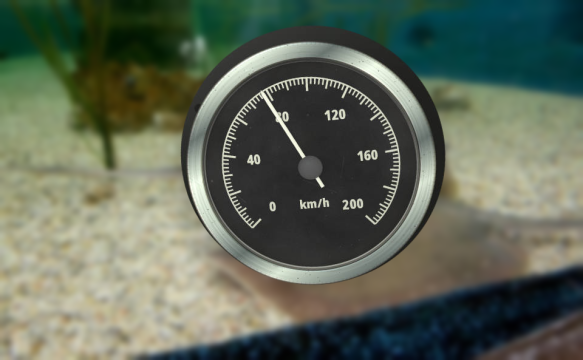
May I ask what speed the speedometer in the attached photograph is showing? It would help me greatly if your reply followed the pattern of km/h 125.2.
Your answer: km/h 78
